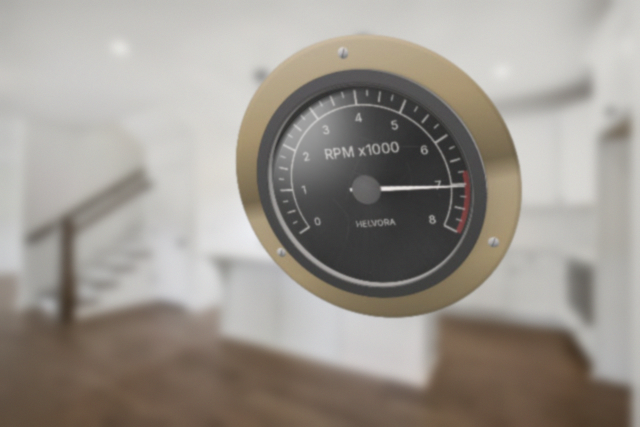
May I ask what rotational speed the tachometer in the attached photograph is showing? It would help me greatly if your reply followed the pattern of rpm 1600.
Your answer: rpm 7000
